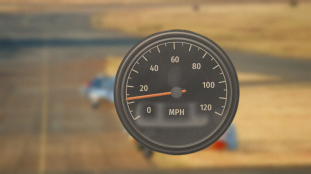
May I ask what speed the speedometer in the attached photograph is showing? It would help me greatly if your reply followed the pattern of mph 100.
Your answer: mph 12.5
